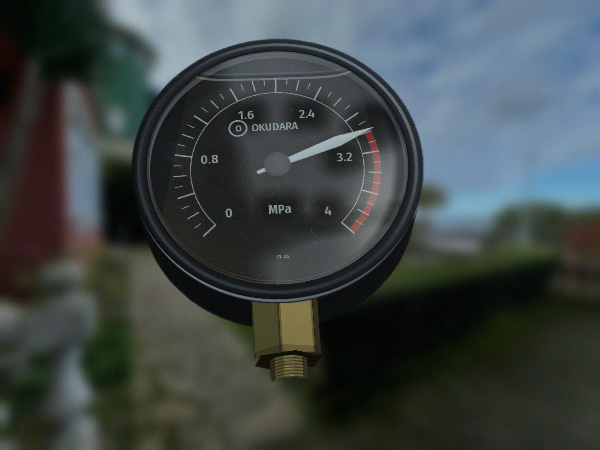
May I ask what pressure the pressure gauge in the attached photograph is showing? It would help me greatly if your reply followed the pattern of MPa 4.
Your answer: MPa 3
